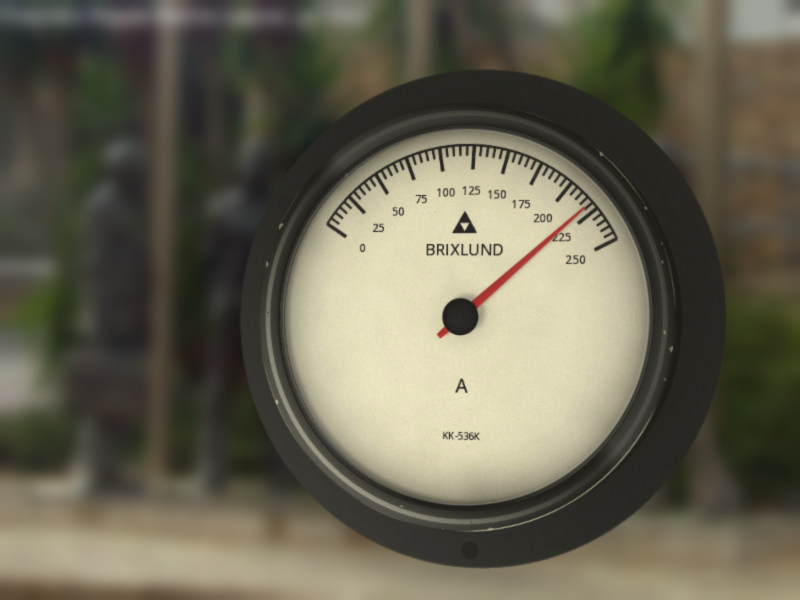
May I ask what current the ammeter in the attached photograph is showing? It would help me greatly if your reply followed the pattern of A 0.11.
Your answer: A 220
